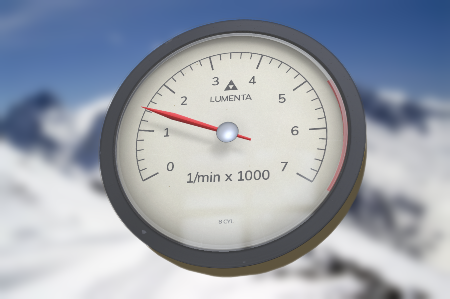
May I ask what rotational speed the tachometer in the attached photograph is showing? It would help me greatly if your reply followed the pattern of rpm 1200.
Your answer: rpm 1400
